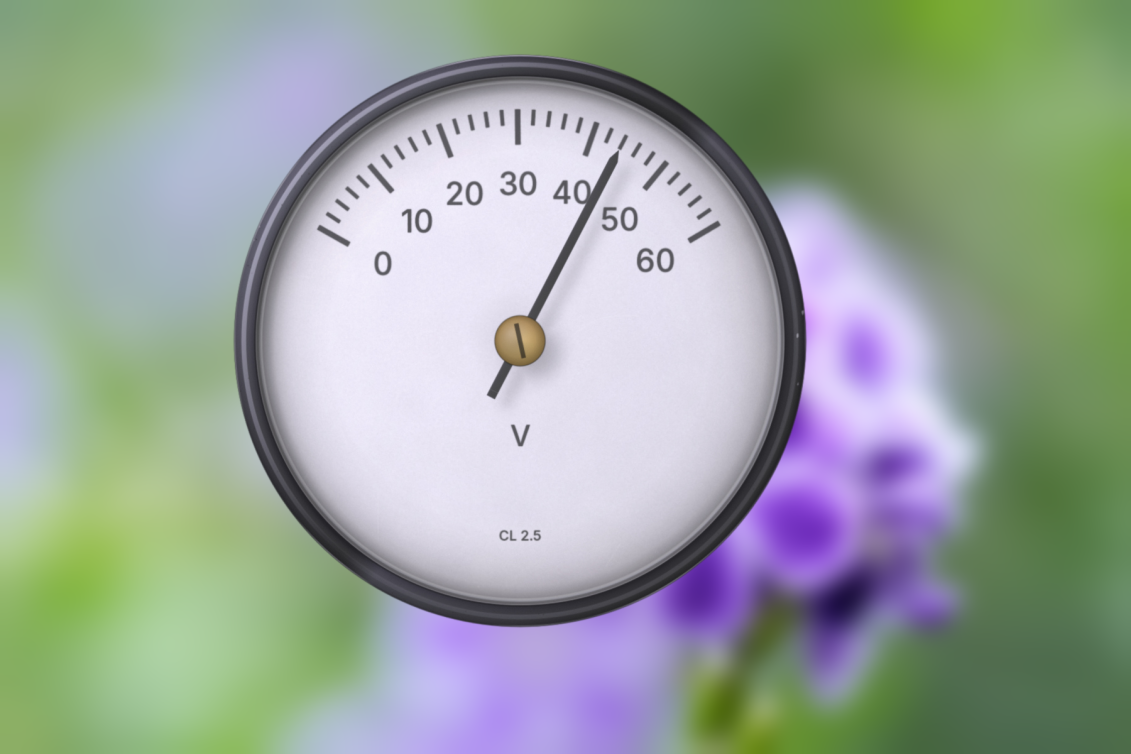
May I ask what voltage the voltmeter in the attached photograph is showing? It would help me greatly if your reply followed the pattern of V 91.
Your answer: V 44
